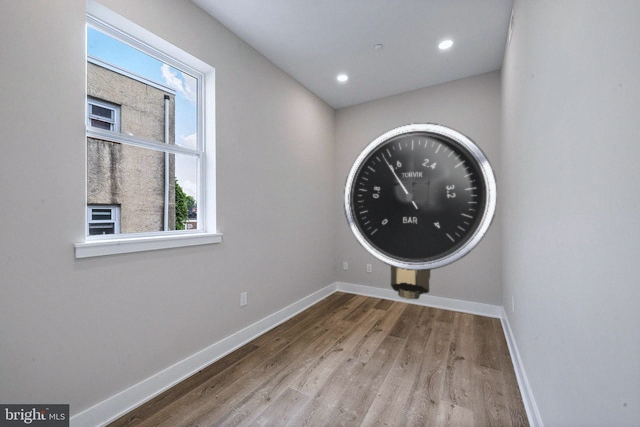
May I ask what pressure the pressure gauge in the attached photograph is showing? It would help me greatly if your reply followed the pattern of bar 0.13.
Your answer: bar 1.5
